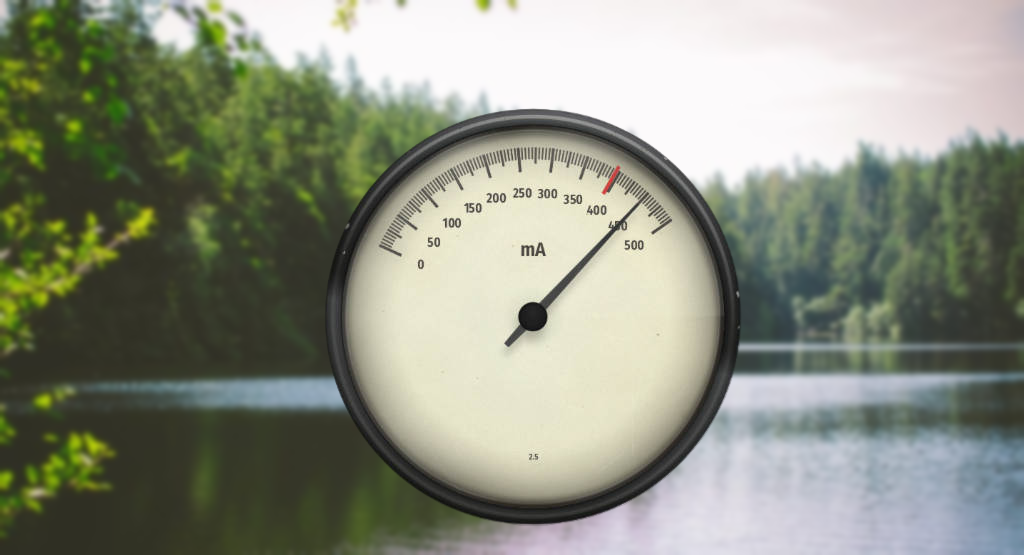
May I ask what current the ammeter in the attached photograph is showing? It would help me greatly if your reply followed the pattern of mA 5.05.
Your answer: mA 450
